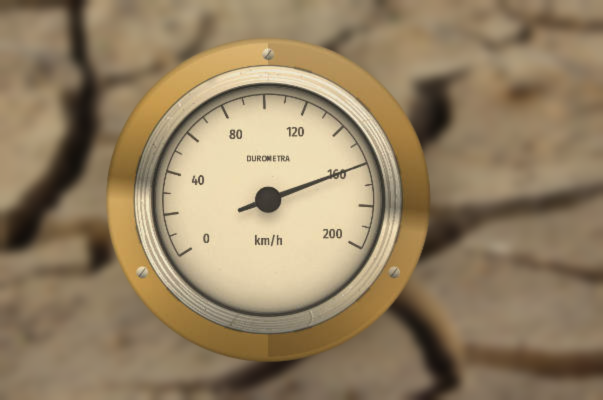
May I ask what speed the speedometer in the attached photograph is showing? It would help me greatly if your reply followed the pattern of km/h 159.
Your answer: km/h 160
